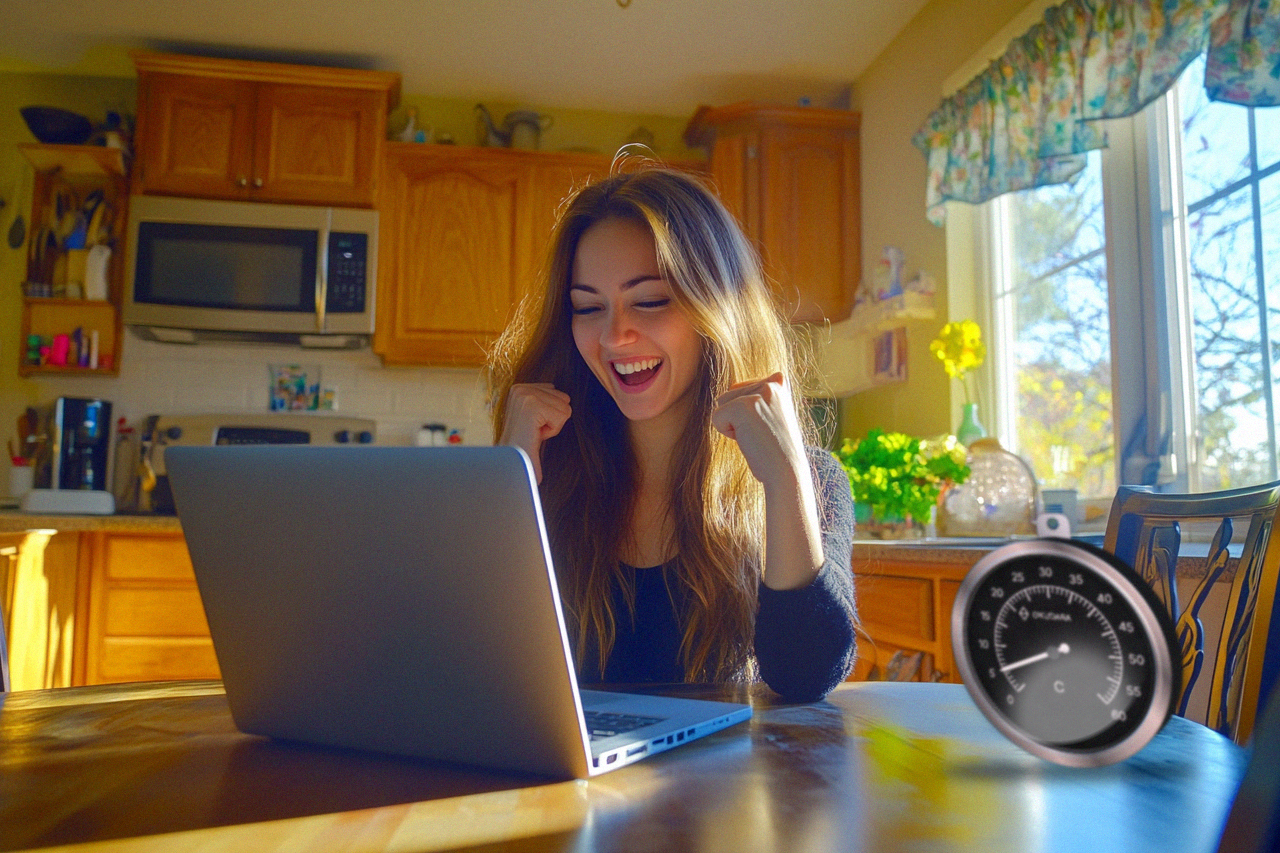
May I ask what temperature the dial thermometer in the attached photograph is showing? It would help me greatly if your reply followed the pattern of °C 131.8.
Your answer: °C 5
